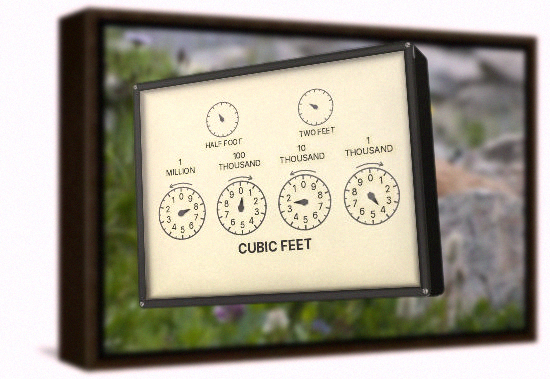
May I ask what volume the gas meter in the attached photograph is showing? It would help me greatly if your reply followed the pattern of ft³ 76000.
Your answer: ft³ 802400
